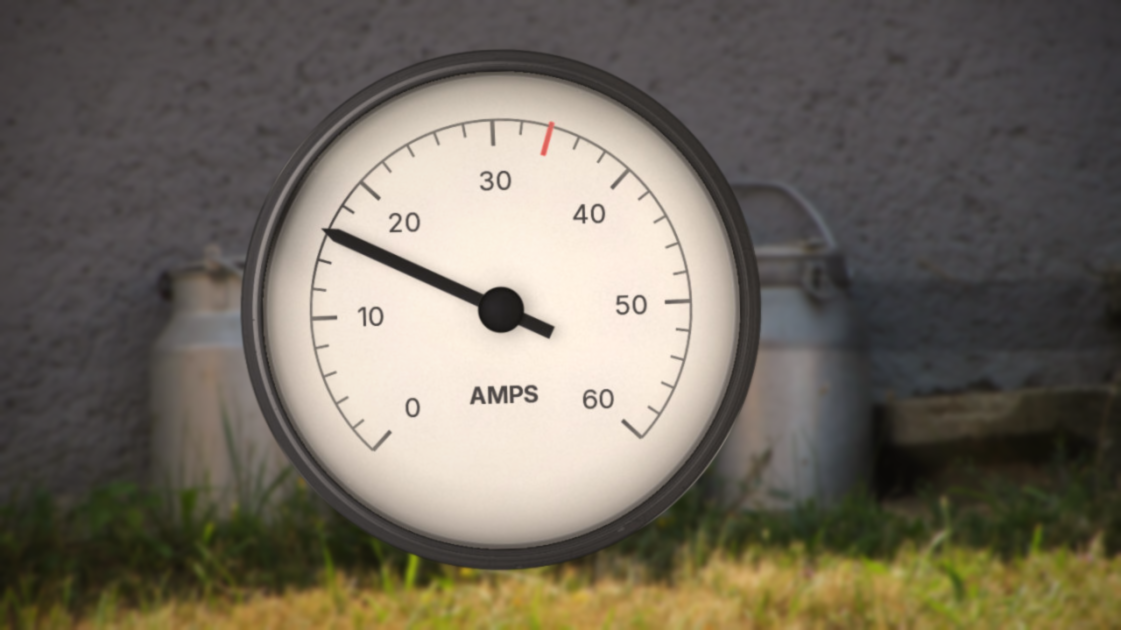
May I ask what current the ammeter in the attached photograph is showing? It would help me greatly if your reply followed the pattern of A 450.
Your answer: A 16
